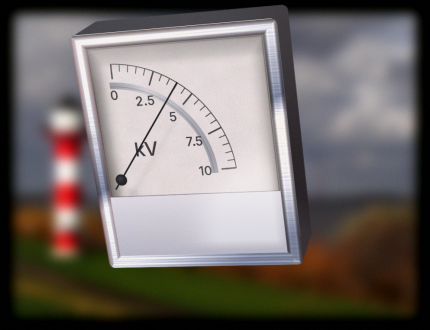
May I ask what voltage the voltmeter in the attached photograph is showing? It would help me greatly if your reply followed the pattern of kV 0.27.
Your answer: kV 4
